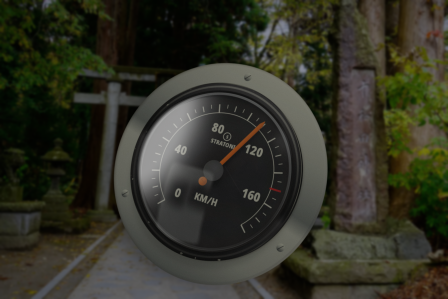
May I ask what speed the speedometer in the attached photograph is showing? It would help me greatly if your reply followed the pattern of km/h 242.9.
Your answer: km/h 110
